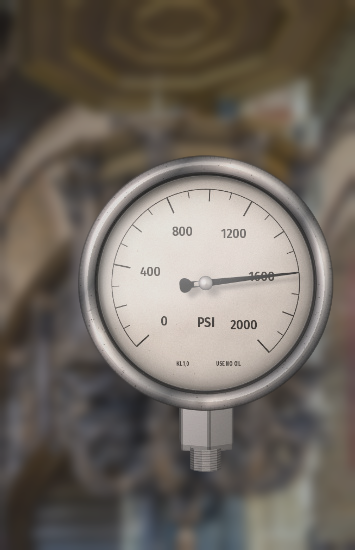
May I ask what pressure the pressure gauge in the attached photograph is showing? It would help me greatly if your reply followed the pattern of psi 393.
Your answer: psi 1600
